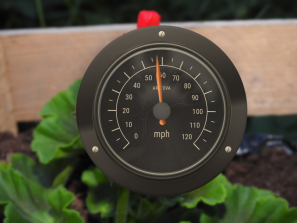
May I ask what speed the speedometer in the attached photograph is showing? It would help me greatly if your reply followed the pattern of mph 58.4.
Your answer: mph 57.5
